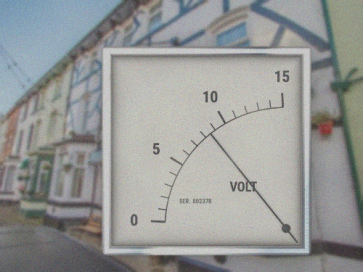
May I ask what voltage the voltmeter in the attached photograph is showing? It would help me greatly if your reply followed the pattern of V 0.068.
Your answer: V 8.5
